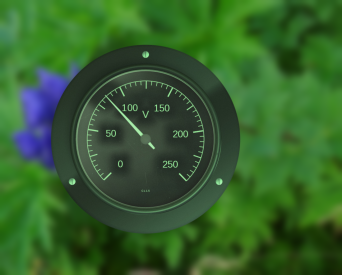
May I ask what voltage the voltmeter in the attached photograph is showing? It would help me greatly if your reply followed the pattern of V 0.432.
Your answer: V 85
